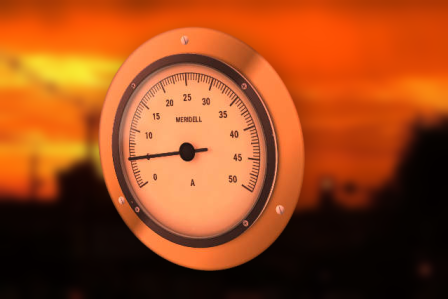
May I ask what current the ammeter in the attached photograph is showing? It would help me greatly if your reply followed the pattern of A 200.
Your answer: A 5
